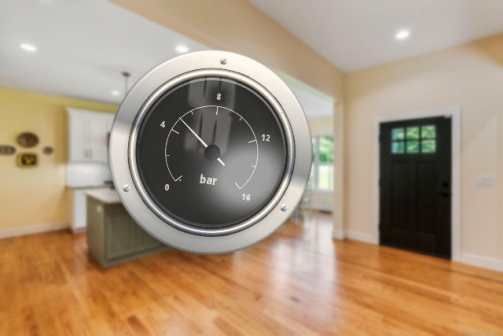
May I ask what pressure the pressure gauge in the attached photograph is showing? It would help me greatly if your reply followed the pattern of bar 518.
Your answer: bar 5
